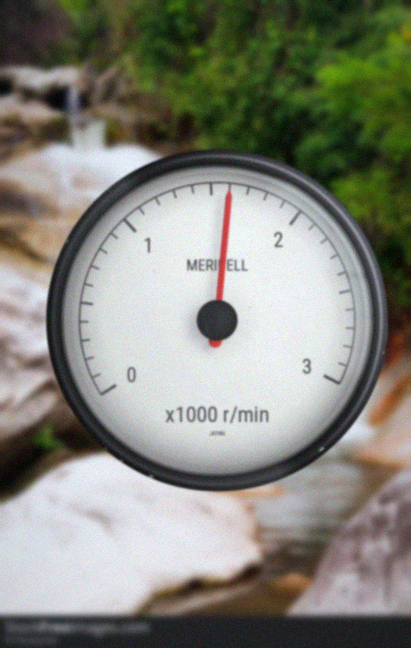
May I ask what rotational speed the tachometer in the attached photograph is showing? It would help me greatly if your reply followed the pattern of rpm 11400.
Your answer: rpm 1600
